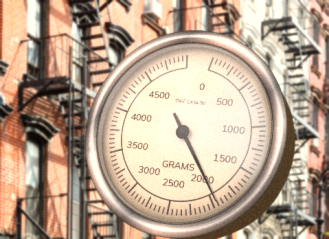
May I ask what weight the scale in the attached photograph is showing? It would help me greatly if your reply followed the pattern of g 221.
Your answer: g 1950
